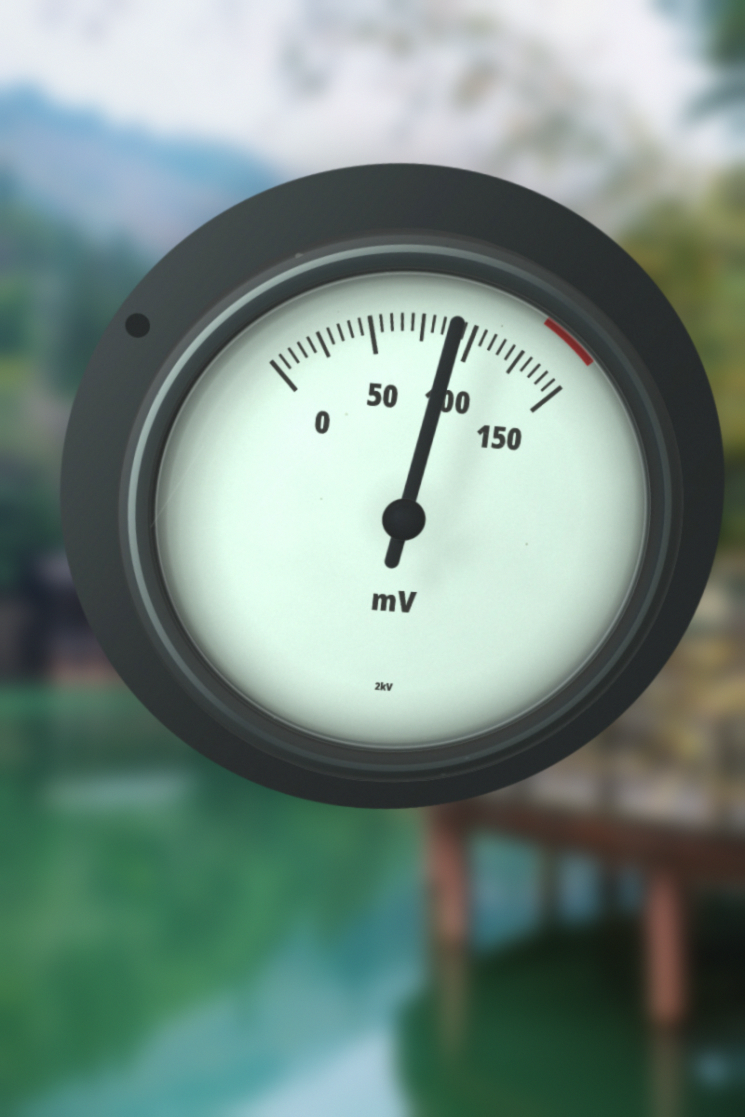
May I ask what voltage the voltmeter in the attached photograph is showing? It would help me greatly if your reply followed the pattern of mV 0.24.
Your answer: mV 90
